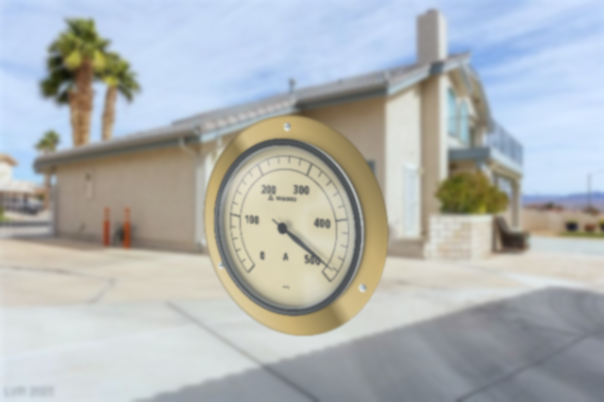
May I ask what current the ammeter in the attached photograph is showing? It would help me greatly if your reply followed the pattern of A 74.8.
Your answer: A 480
